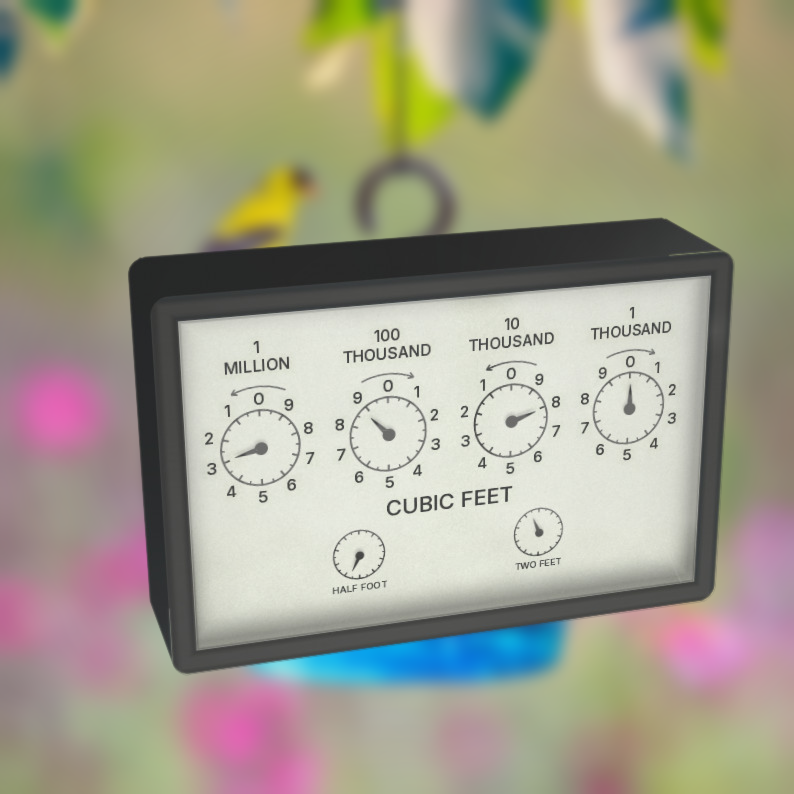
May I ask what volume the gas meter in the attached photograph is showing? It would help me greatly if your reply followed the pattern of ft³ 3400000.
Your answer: ft³ 288000
